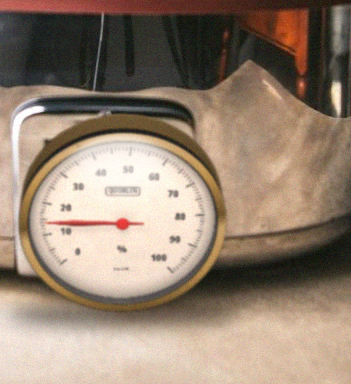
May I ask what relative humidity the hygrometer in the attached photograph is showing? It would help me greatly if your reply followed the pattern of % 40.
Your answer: % 15
